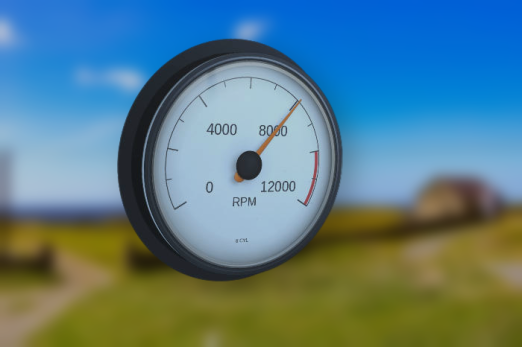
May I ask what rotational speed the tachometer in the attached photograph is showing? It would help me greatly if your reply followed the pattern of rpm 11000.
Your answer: rpm 8000
